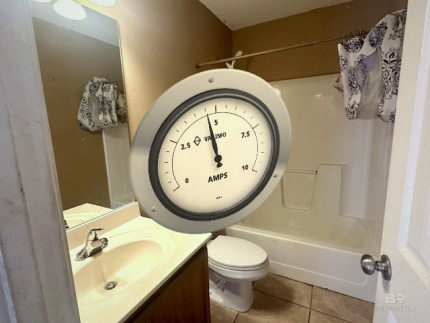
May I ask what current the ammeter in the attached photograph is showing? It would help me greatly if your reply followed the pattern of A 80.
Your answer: A 4.5
